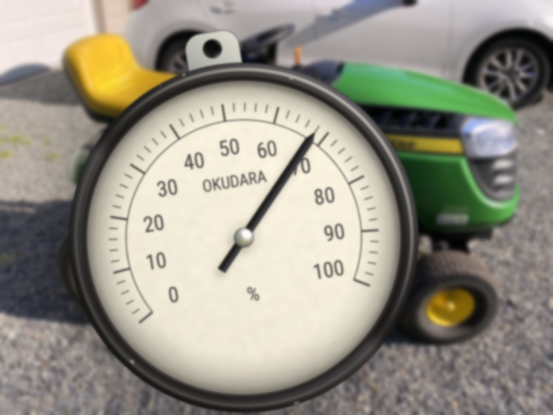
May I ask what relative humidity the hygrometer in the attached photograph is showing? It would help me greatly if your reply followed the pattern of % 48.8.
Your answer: % 68
